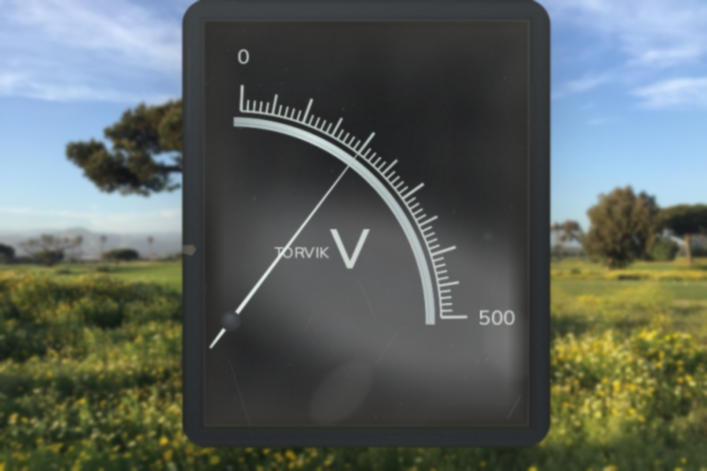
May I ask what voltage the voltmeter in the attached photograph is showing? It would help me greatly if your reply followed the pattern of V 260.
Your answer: V 200
